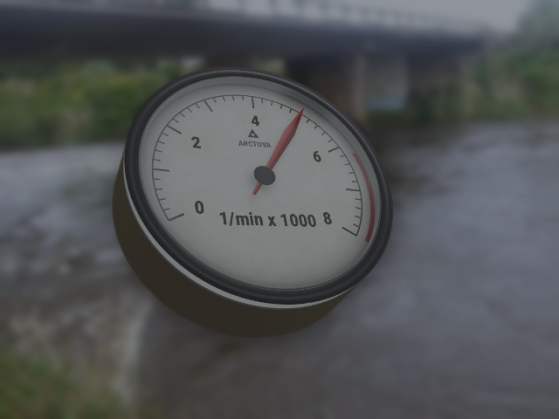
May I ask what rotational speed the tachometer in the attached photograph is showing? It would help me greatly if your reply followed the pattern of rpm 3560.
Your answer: rpm 5000
